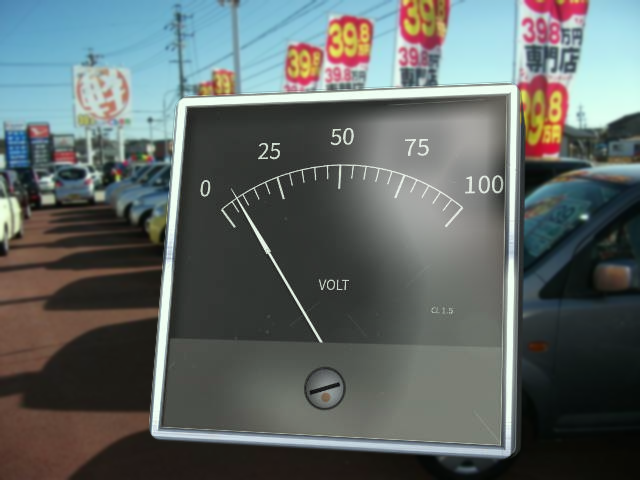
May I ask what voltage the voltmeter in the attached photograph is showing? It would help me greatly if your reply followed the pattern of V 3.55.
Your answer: V 7.5
